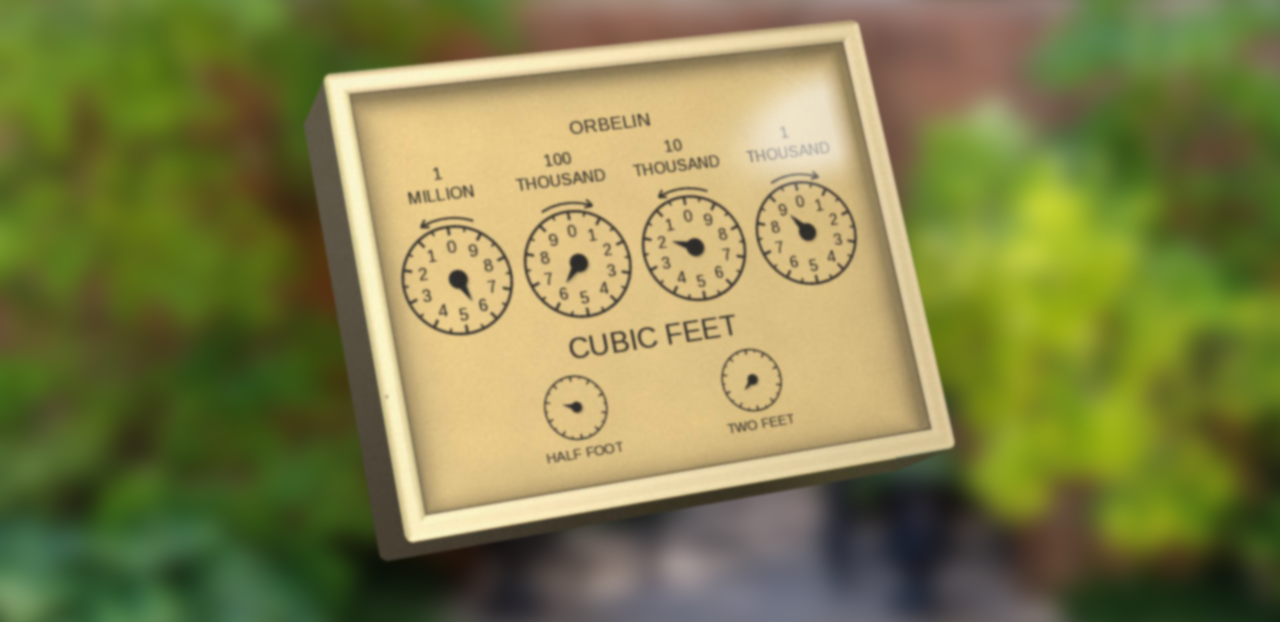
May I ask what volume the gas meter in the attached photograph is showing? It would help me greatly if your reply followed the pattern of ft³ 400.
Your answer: ft³ 561900
